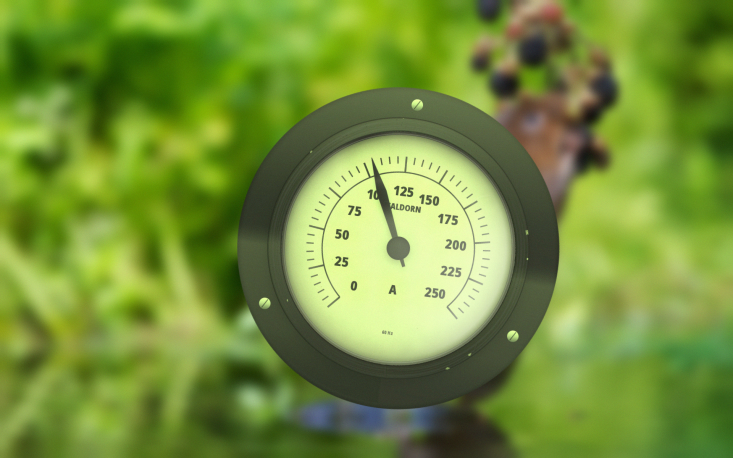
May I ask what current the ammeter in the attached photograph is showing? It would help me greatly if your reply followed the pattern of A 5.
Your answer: A 105
